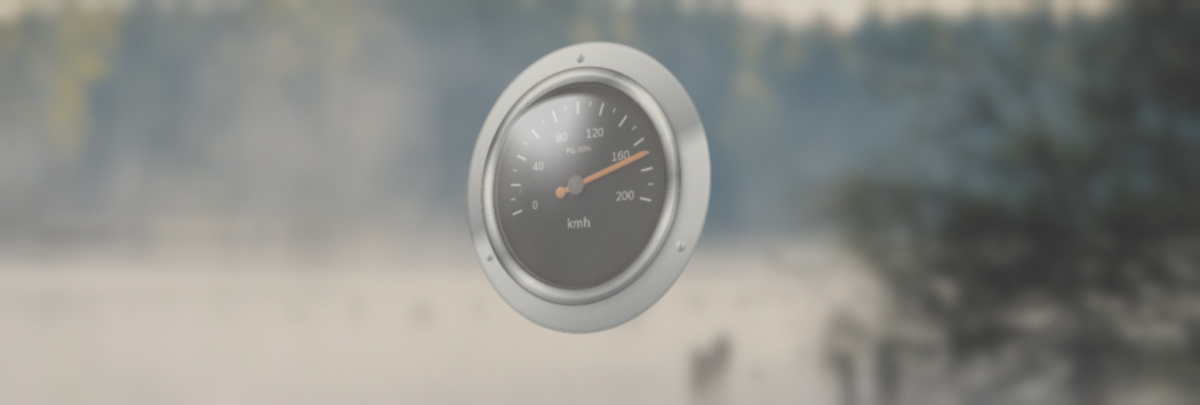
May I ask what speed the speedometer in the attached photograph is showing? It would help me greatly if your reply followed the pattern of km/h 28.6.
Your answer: km/h 170
